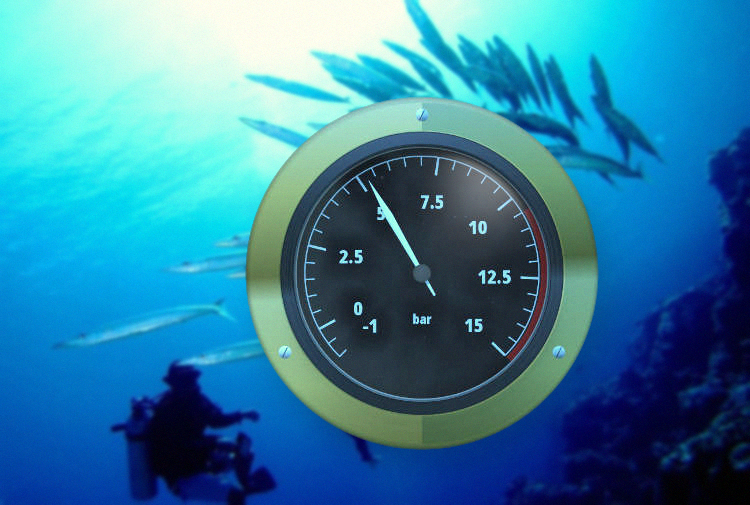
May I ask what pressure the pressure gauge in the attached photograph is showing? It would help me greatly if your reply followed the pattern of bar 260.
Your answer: bar 5.25
